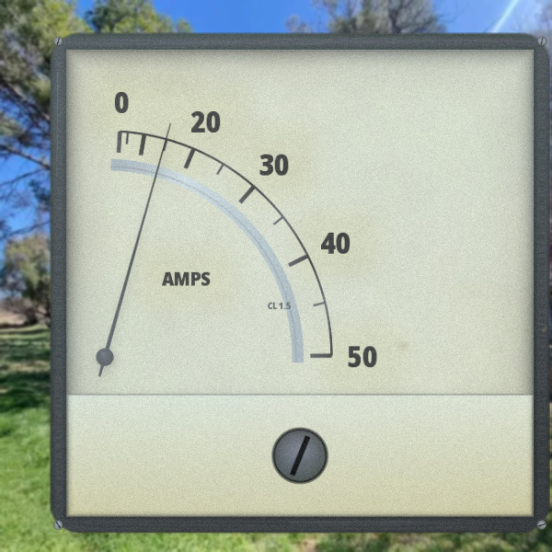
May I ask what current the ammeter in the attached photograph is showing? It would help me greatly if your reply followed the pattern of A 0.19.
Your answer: A 15
